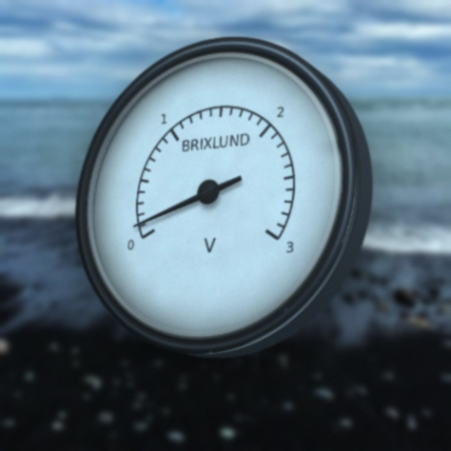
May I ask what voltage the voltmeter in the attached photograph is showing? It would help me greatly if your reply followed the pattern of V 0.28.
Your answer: V 0.1
